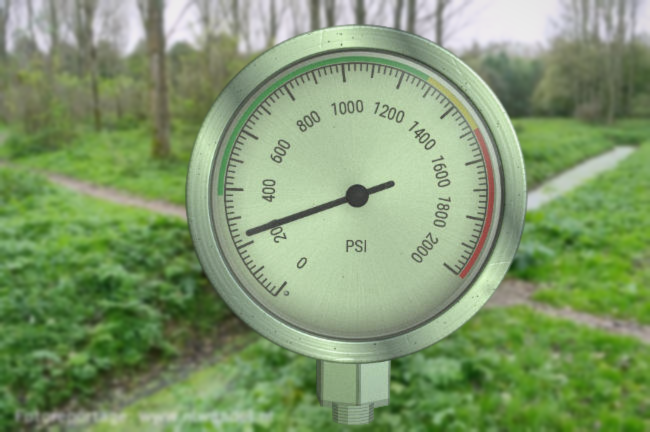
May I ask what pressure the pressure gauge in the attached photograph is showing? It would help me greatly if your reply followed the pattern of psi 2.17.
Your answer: psi 240
